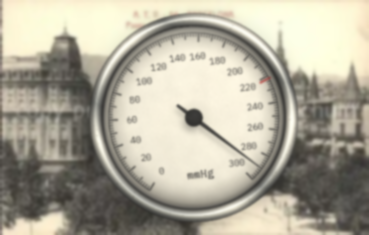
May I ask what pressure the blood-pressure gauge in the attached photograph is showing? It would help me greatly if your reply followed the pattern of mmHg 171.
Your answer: mmHg 290
